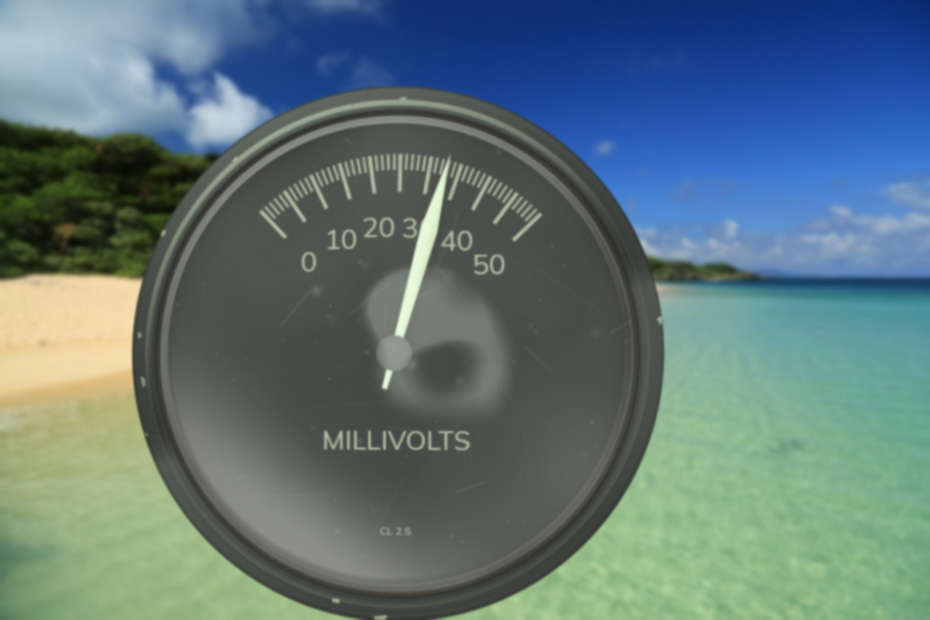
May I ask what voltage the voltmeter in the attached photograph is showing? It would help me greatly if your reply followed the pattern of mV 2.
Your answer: mV 33
